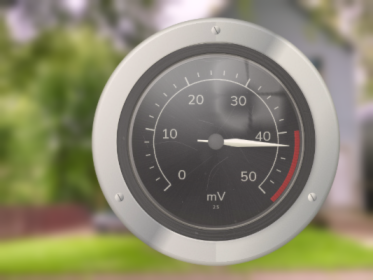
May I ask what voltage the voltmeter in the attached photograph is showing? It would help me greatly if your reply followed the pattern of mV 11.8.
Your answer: mV 42
